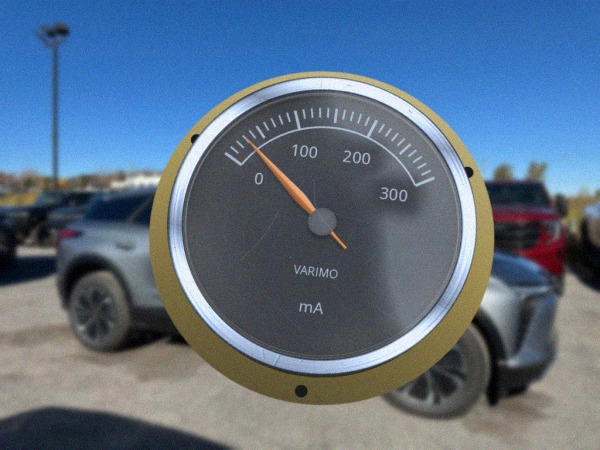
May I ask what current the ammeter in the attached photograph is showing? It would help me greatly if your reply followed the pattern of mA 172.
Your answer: mA 30
